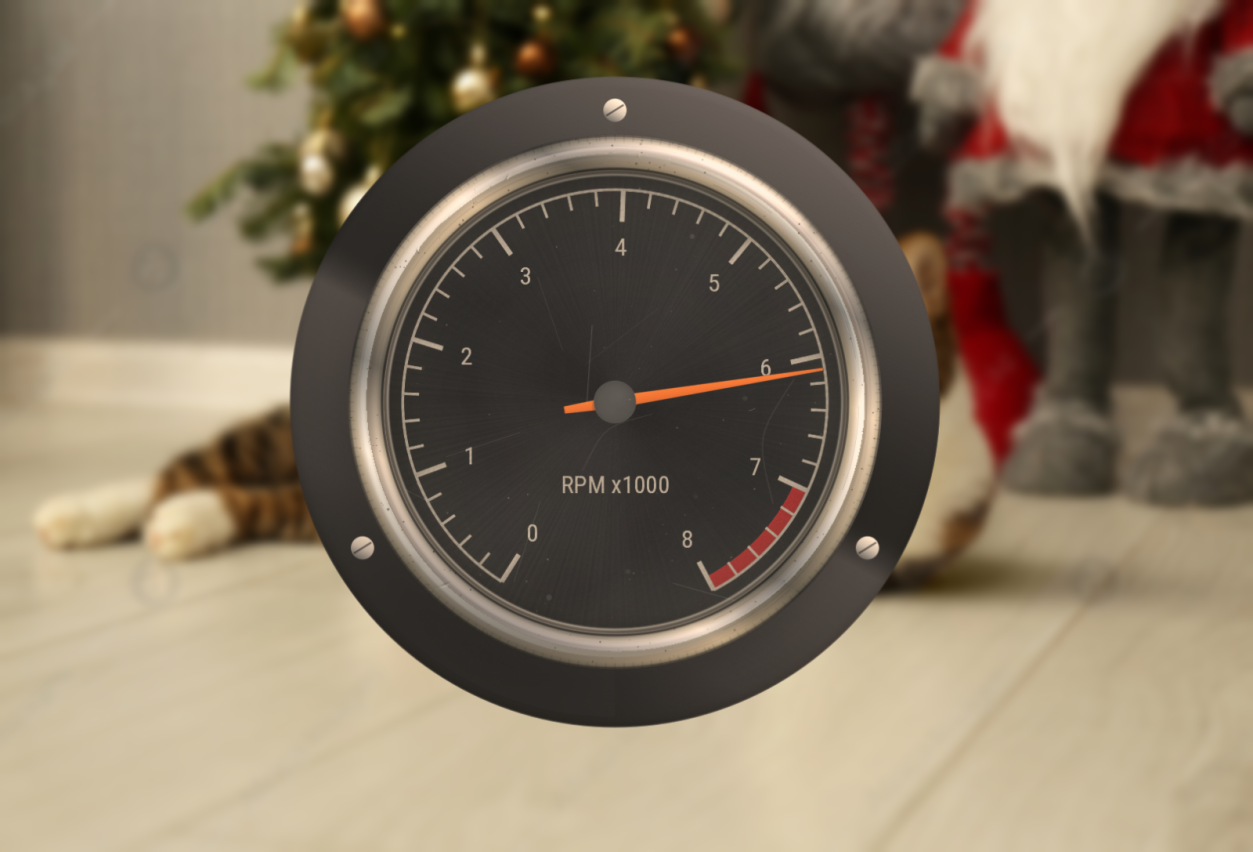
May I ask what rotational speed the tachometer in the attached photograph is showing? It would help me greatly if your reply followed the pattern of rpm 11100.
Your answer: rpm 6100
